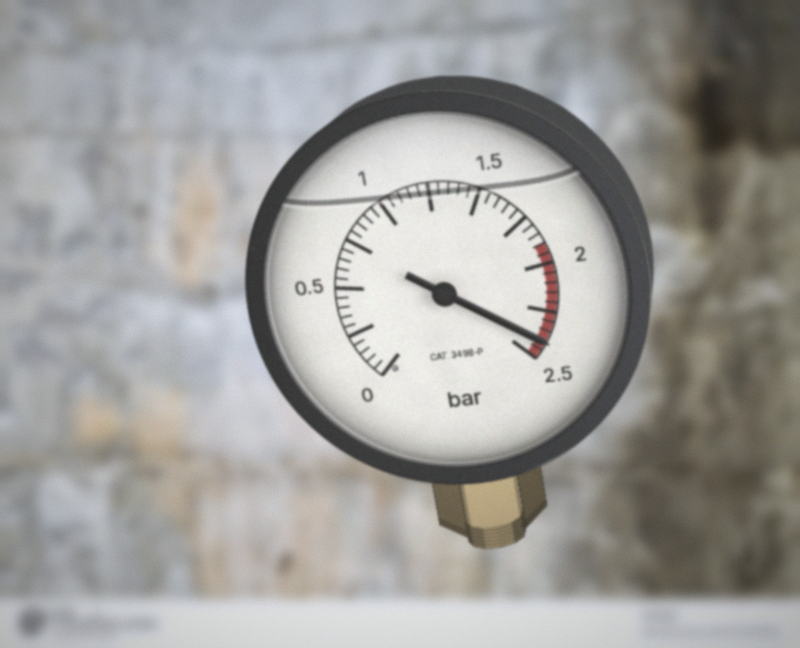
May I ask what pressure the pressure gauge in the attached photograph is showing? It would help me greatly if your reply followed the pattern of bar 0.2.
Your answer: bar 2.4
